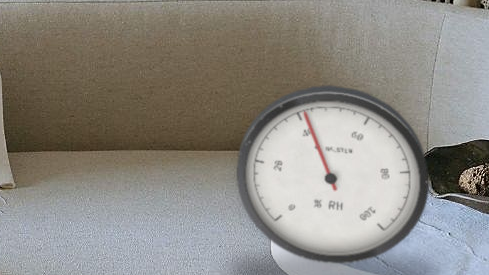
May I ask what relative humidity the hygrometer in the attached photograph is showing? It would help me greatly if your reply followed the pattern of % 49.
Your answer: % 42
